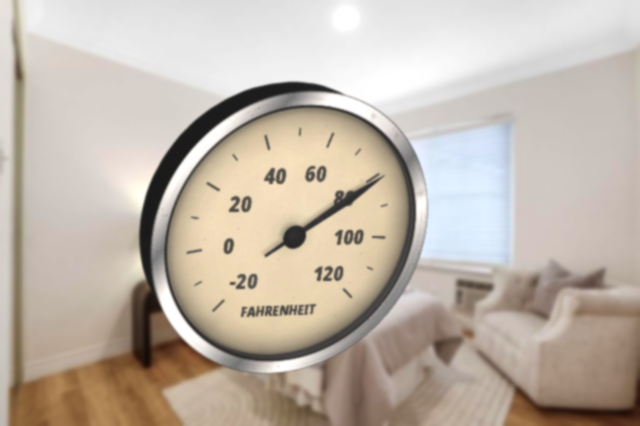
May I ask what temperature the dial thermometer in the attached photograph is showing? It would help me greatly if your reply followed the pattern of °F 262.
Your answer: °F 80
